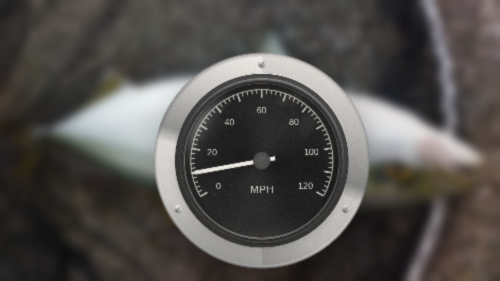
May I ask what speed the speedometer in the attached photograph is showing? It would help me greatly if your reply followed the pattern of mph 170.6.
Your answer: mph 10
